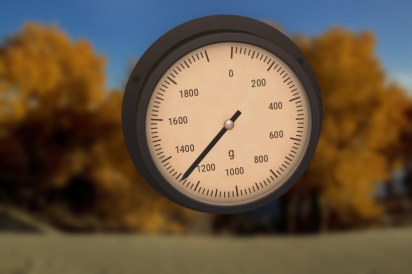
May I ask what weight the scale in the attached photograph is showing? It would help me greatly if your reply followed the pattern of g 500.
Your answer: g 1280
